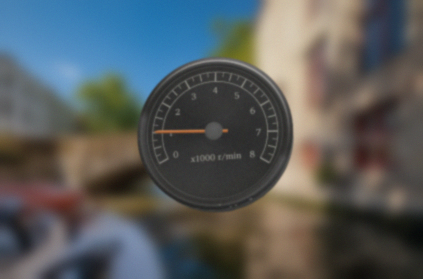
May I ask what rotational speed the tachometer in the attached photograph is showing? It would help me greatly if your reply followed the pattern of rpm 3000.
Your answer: rpm 1000
